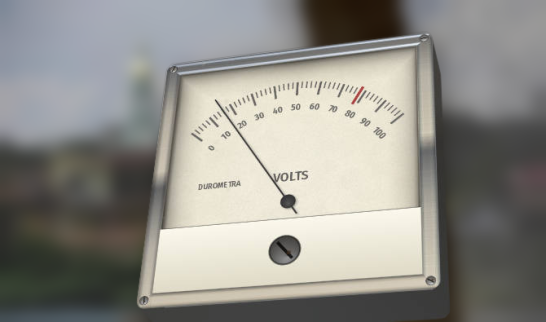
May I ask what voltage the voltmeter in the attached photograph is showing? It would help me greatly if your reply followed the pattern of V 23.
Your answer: V 16
